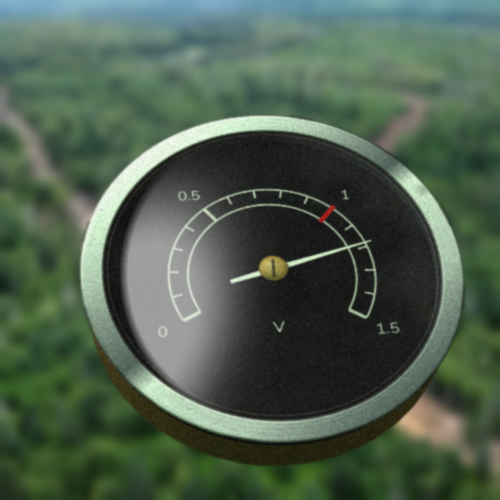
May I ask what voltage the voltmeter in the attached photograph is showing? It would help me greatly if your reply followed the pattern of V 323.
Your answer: V 1.2
